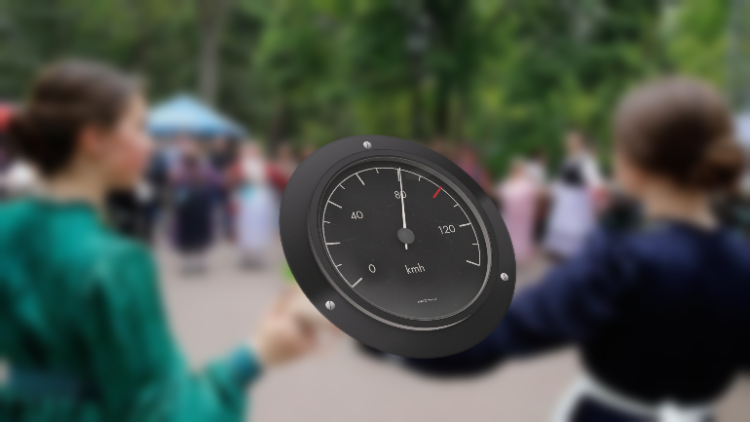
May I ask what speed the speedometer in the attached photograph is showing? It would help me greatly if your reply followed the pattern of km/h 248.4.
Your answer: km/h 80
